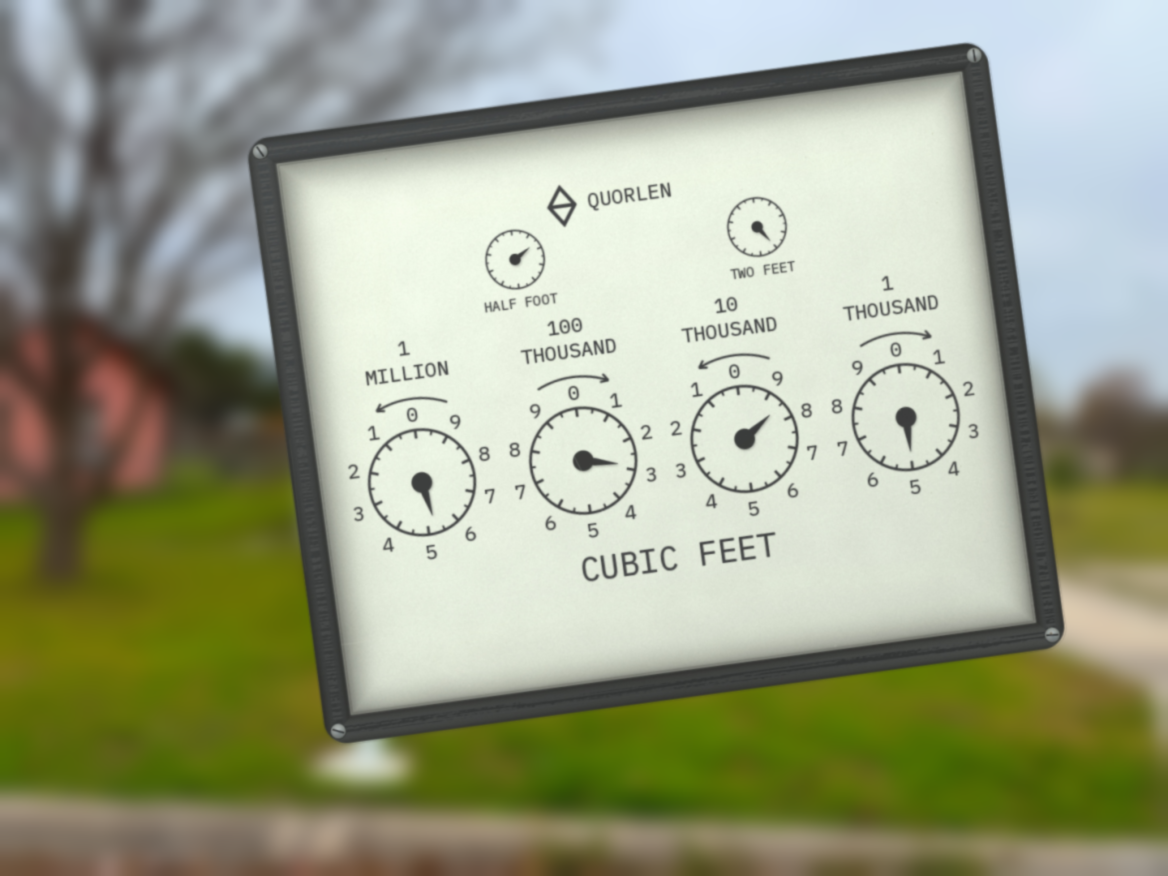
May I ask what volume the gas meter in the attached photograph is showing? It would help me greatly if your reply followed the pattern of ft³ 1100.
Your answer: ft³ 528500
